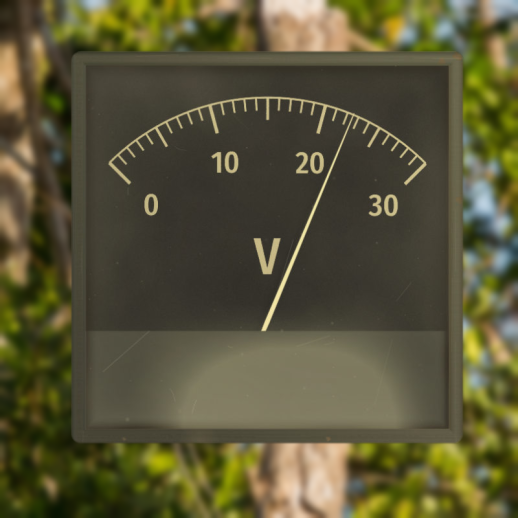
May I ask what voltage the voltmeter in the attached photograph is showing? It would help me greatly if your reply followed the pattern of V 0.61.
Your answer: V 22.5
